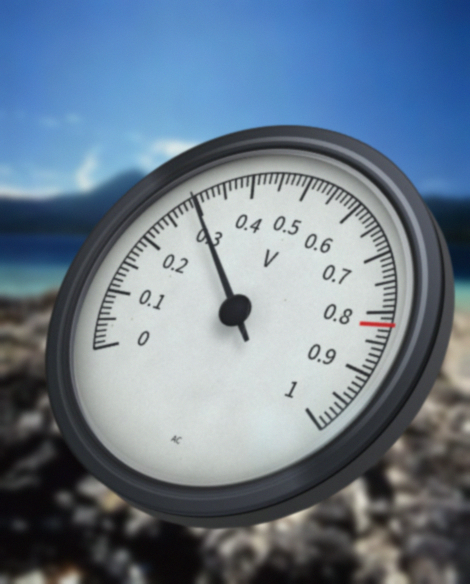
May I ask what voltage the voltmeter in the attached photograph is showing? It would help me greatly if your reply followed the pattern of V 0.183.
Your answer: V 0.3
